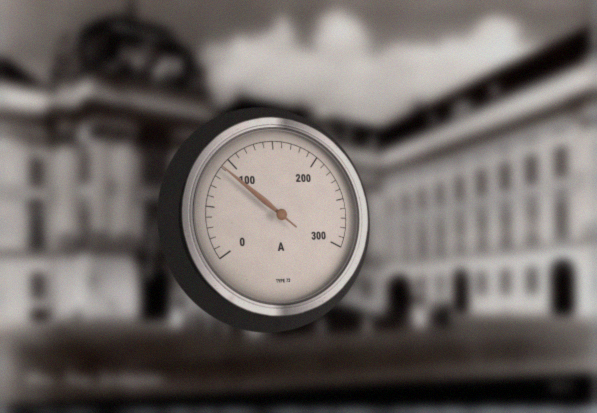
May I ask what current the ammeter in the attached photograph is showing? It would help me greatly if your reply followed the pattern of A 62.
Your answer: A 90
